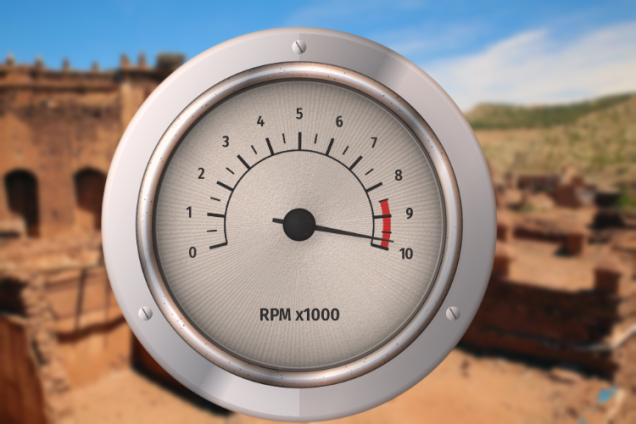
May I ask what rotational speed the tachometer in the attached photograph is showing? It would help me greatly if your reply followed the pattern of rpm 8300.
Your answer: rpm 9750
